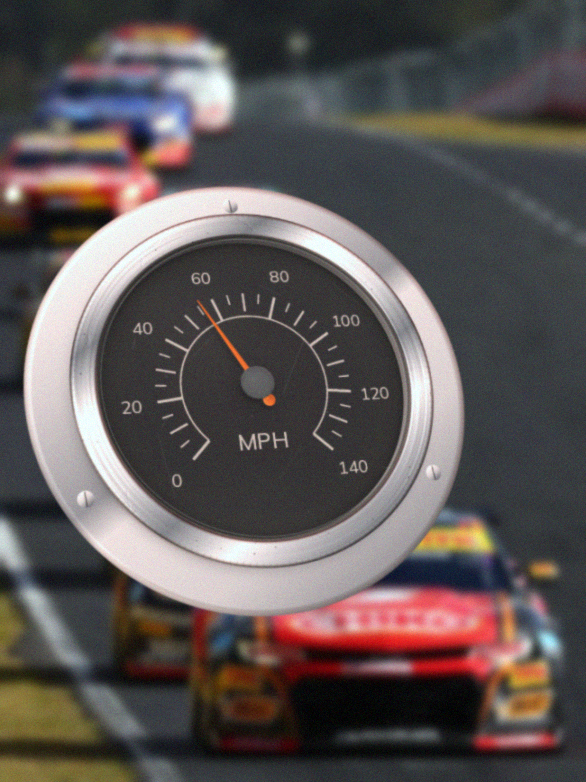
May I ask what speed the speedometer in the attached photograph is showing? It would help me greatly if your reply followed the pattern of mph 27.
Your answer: mph 55
